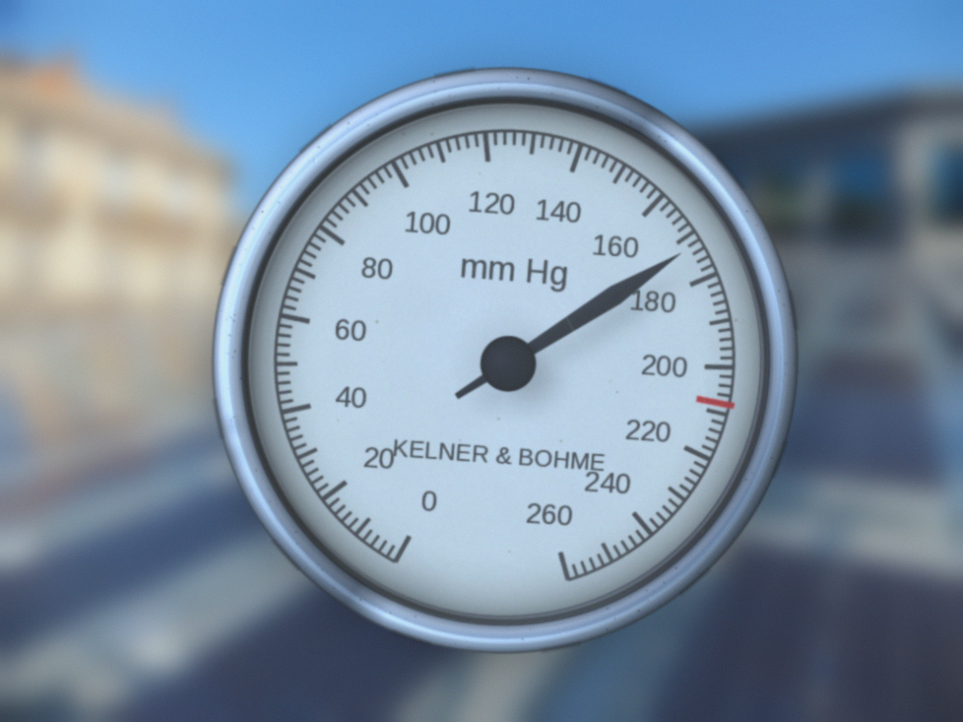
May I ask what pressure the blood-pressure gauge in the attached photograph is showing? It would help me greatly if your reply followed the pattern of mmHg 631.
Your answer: mmHg 172
